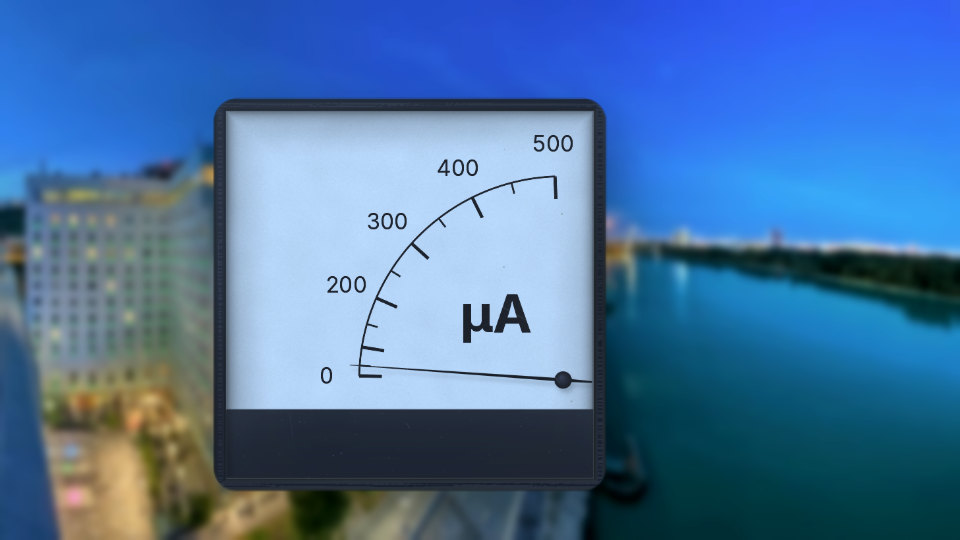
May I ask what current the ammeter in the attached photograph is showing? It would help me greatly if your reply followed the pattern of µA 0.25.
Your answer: µA 50
